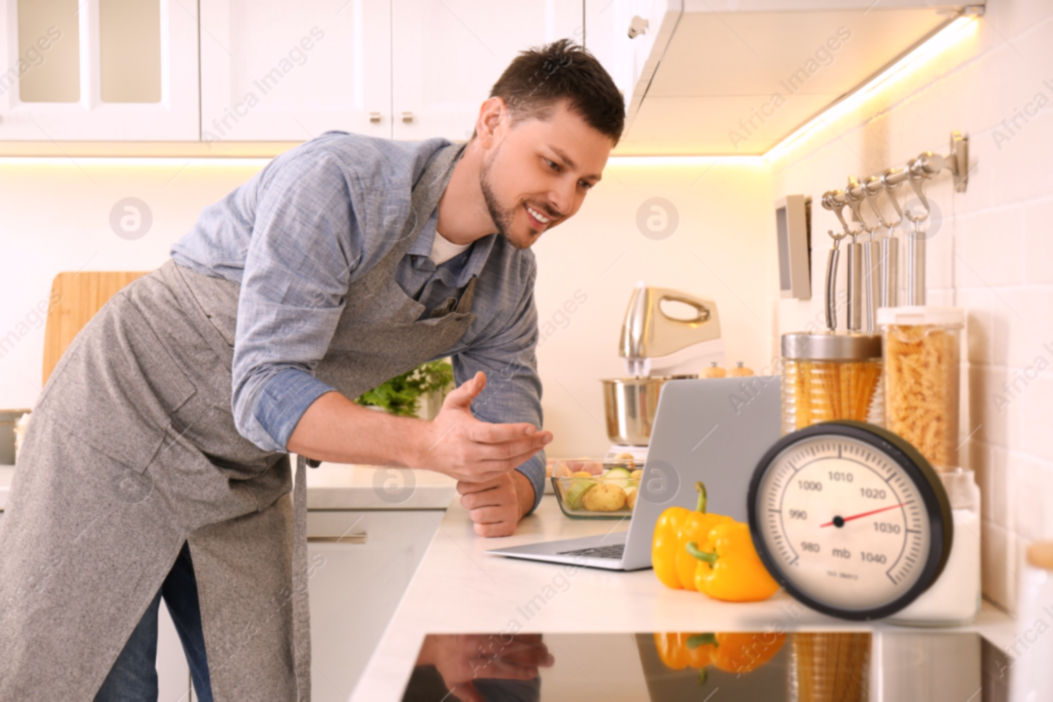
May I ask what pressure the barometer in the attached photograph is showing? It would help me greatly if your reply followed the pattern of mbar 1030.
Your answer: mbar 1025
